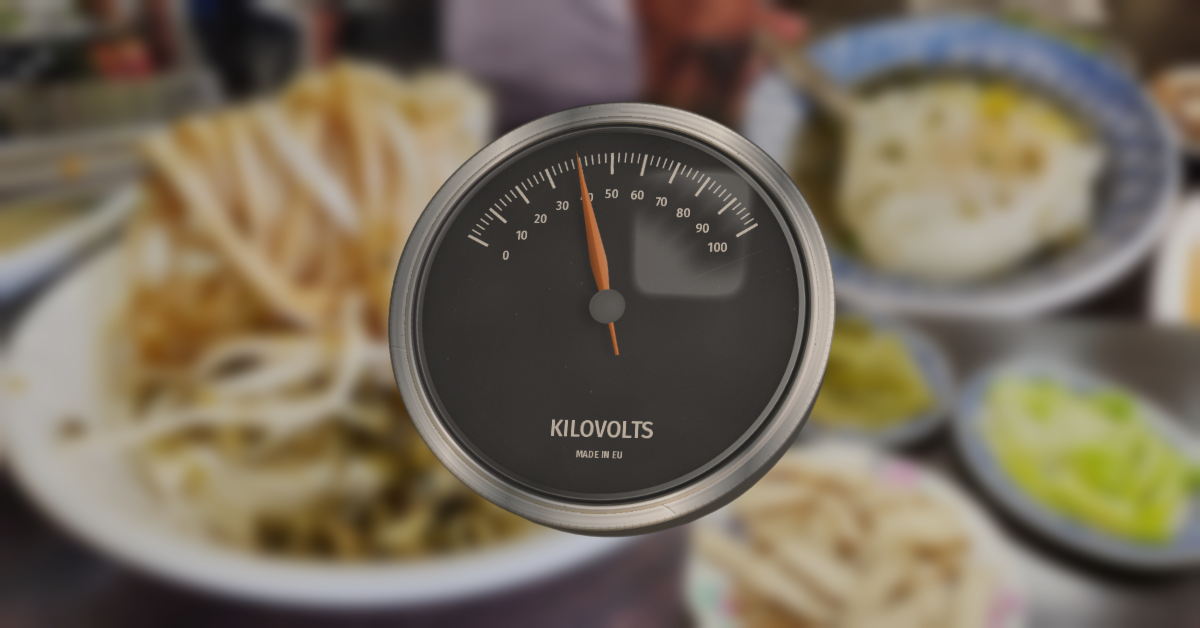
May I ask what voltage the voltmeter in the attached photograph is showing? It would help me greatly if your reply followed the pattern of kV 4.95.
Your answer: kV 40
